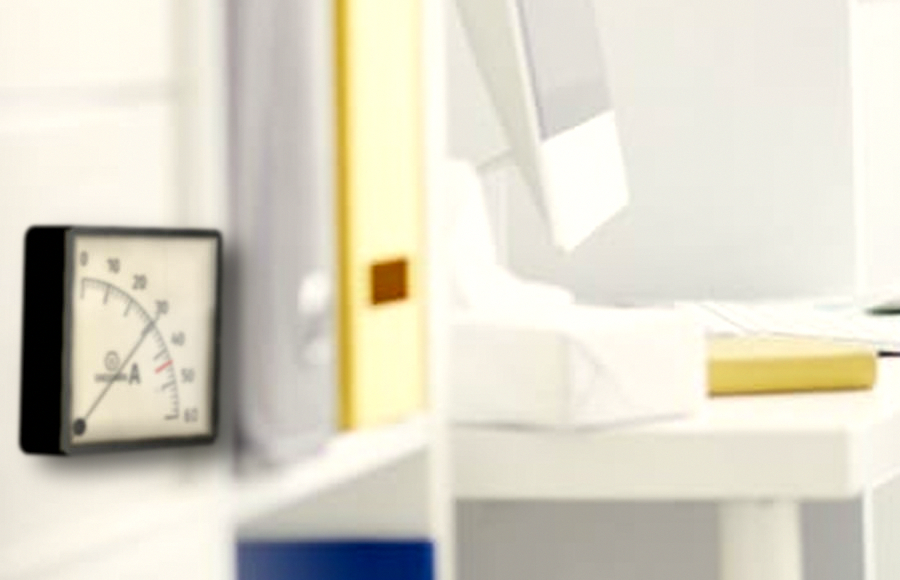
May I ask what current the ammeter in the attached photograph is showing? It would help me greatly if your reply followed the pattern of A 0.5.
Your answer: A 30
